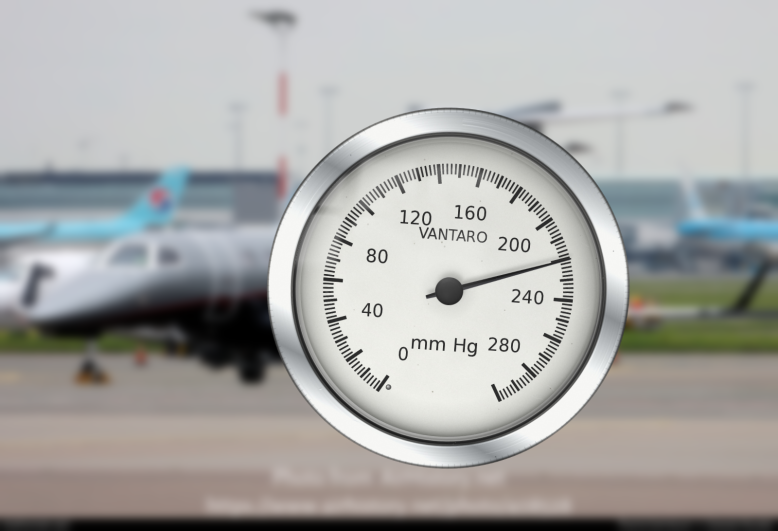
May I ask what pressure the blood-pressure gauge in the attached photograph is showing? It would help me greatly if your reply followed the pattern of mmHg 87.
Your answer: mmHg 220
